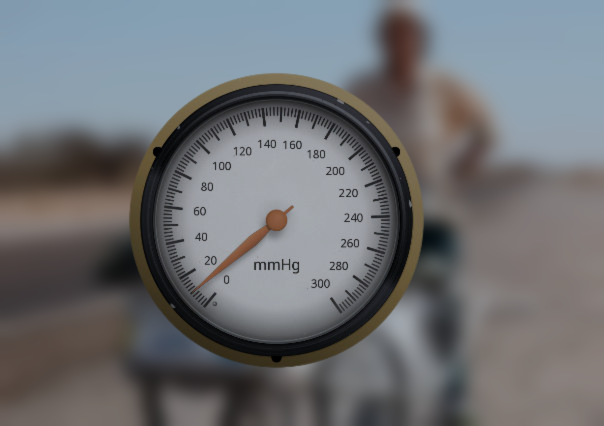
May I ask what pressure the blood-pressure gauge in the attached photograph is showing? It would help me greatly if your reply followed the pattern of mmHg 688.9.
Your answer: mmHg 10
